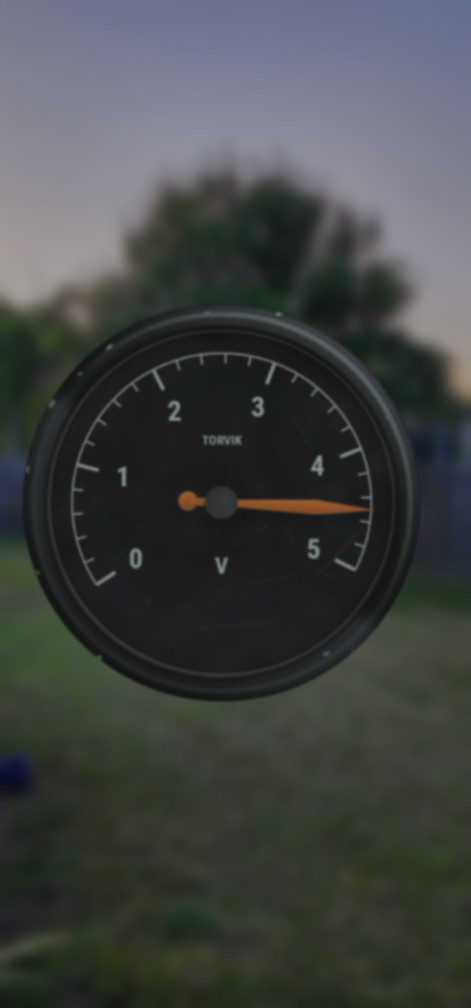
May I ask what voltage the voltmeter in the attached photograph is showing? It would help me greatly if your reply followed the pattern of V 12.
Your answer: V 4.5
